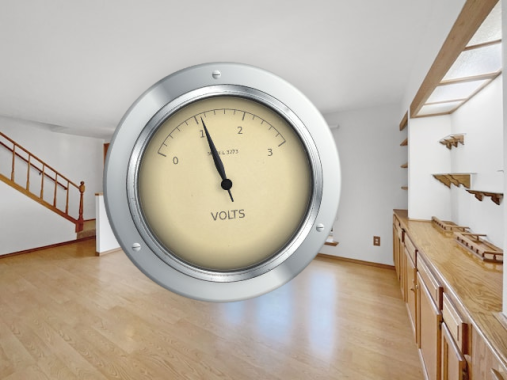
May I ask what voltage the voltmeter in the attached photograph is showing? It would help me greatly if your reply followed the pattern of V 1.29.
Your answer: V 1.1
